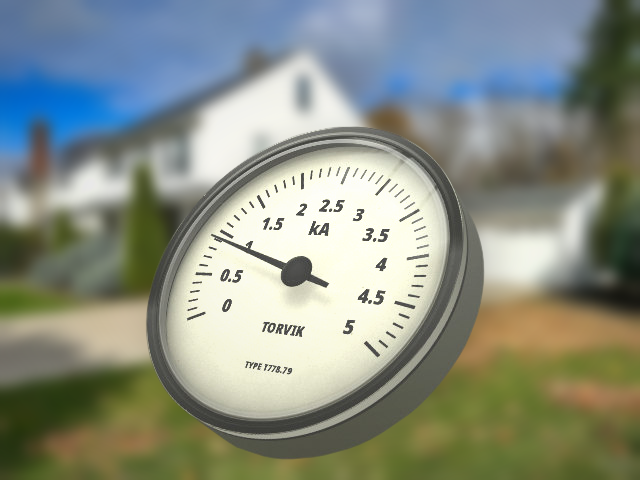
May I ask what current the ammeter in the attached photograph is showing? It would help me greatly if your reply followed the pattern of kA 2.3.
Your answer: kA 0.9
